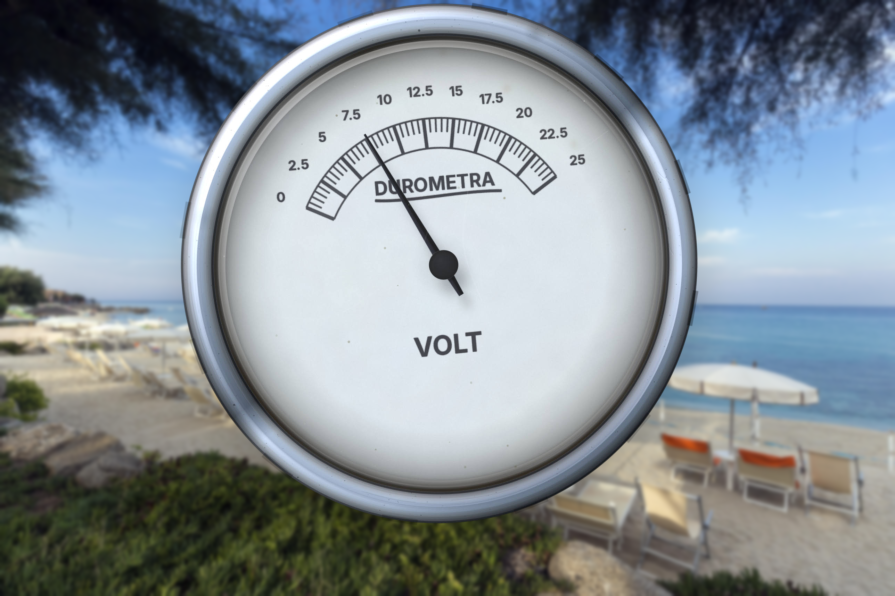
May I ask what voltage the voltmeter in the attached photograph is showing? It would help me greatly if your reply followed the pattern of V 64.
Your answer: V 7.5
